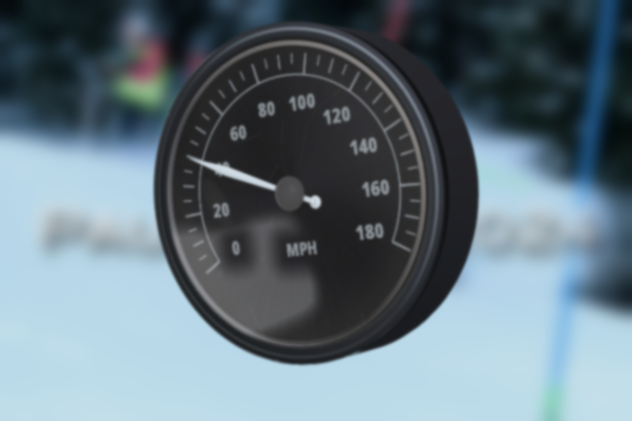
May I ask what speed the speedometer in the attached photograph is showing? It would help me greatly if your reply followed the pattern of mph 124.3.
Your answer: mph 40
